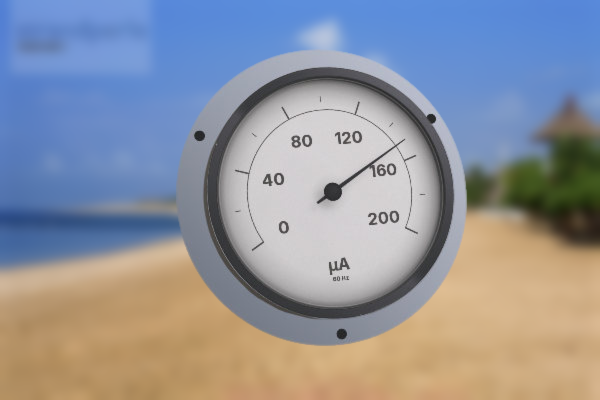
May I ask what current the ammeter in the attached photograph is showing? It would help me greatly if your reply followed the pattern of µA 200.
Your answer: µA 150
